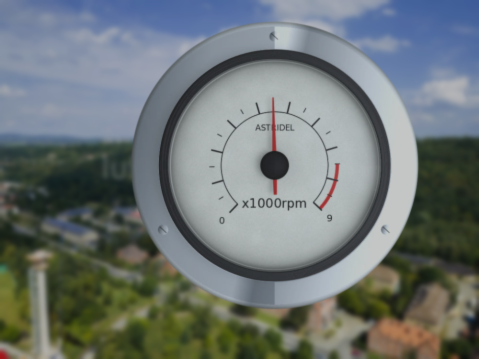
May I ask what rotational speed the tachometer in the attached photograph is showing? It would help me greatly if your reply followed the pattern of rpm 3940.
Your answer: rpm 4500
